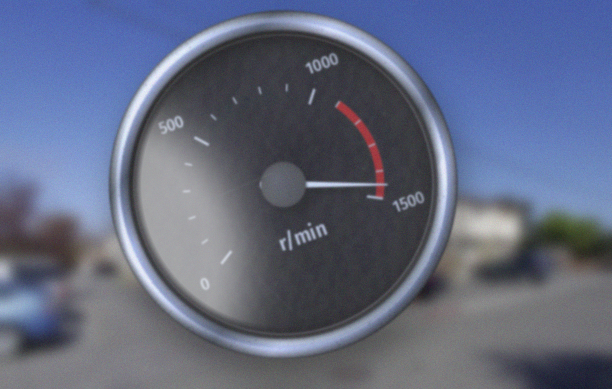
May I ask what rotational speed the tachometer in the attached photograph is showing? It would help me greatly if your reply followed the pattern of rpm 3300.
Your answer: rpm 1450
